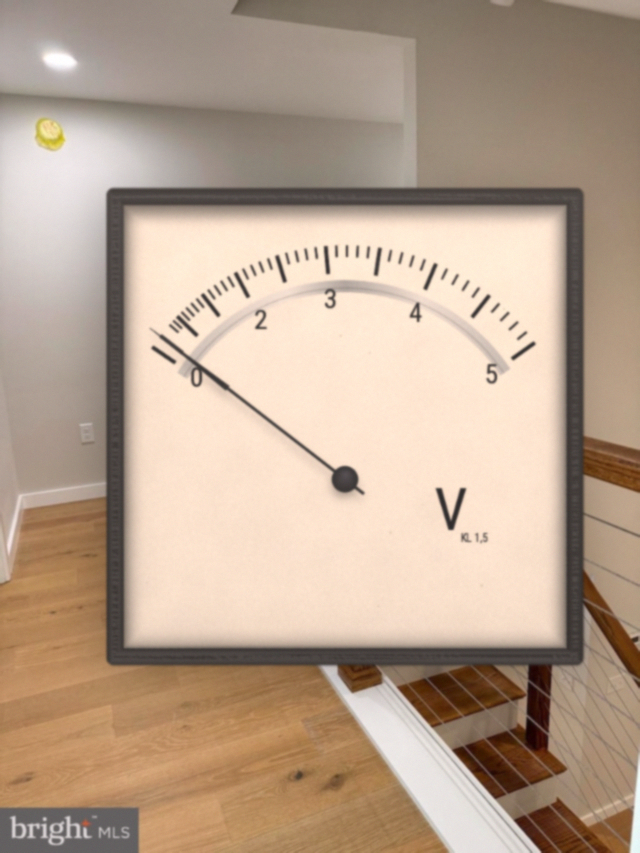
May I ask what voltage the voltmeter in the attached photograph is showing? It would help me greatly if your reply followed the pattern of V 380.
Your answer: V 0.5
